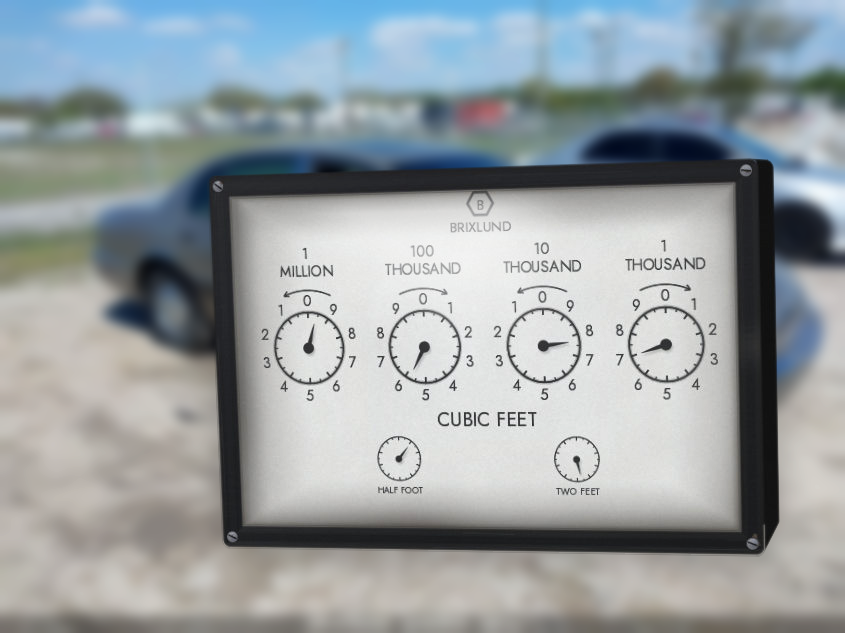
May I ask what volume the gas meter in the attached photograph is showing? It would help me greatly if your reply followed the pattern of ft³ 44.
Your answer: ft³ 957700
